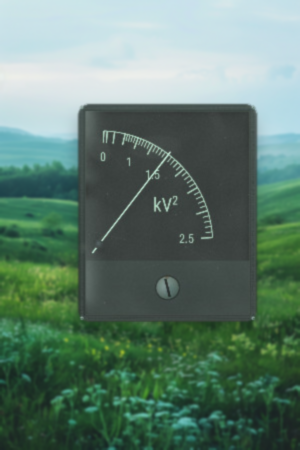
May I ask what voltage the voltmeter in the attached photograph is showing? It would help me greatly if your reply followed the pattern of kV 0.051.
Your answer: kV 1.5
